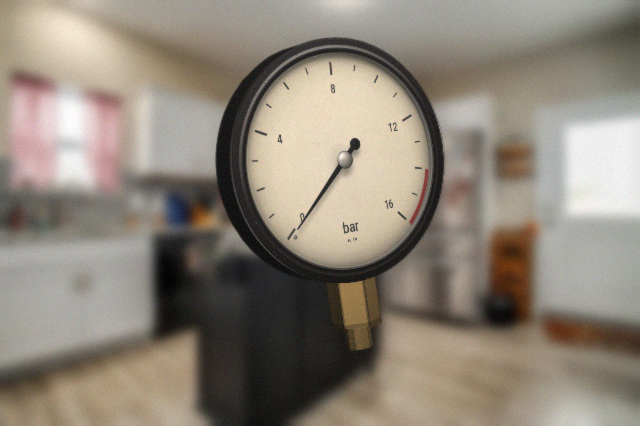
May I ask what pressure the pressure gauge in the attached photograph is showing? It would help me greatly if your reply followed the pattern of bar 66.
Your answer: bar 0
